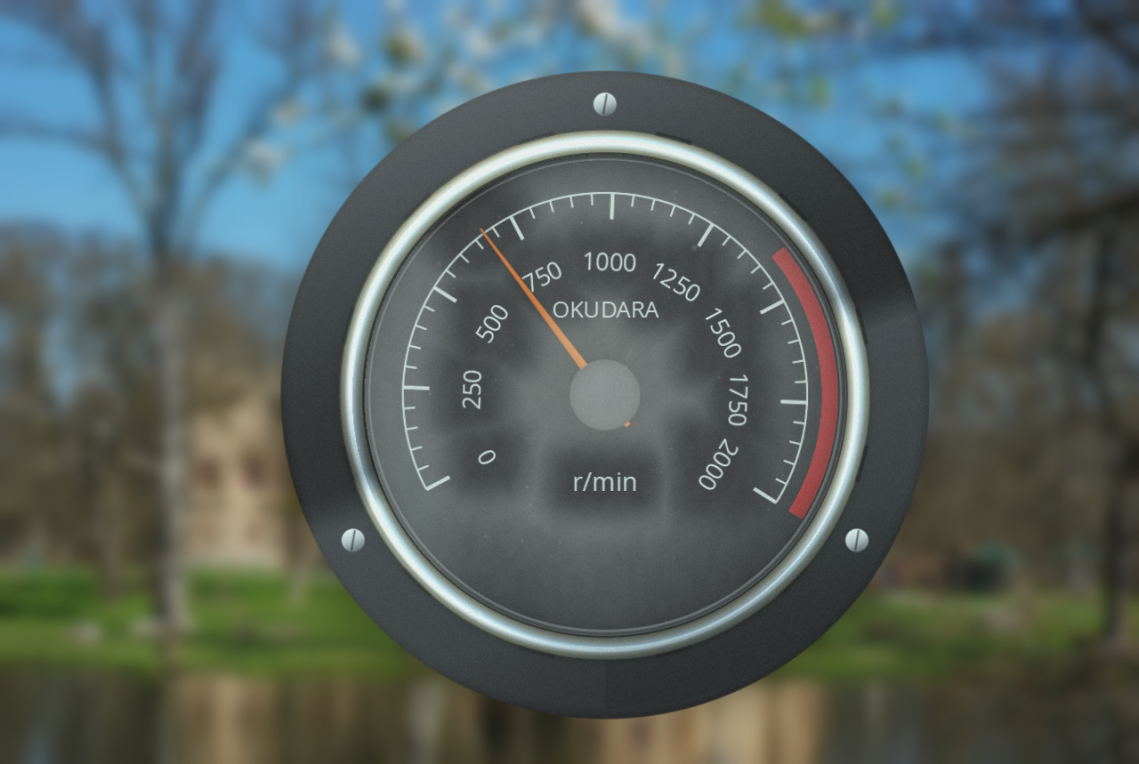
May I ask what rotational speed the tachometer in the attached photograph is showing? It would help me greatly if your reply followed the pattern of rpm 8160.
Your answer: rpm 675
